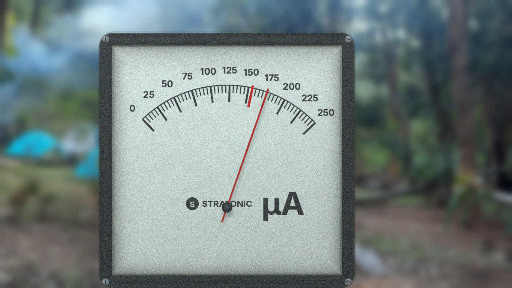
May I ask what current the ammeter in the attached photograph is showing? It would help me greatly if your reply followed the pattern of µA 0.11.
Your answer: µA 175
